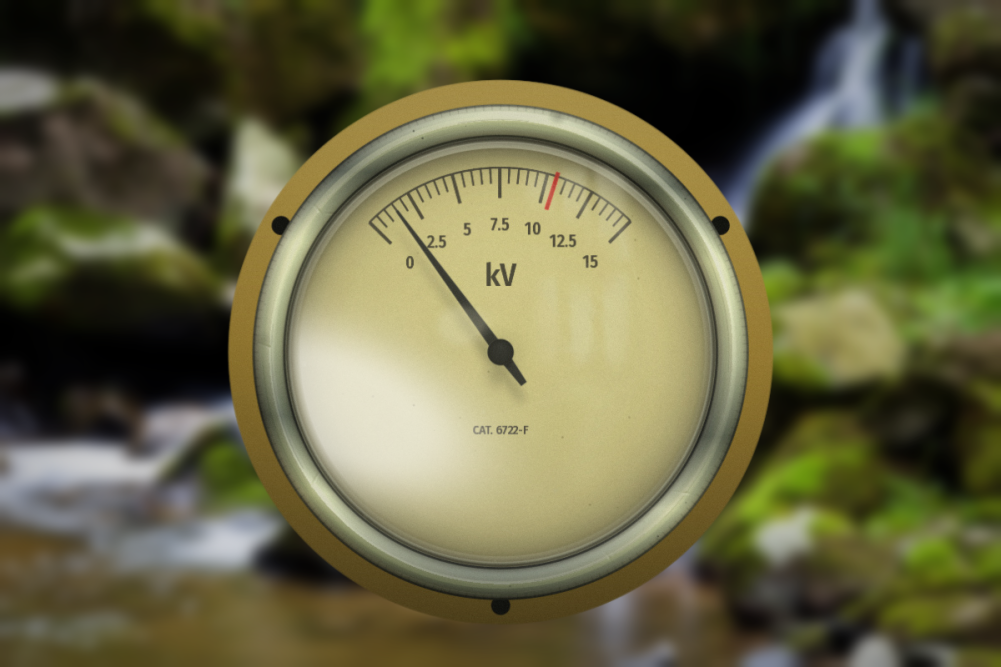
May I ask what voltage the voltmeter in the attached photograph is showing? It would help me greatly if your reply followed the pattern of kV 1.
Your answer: kV 1.5
